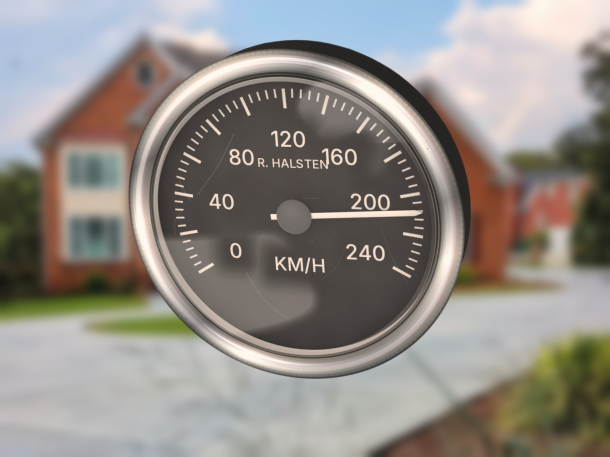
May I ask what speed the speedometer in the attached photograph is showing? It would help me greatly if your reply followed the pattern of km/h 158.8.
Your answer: km/h 208
